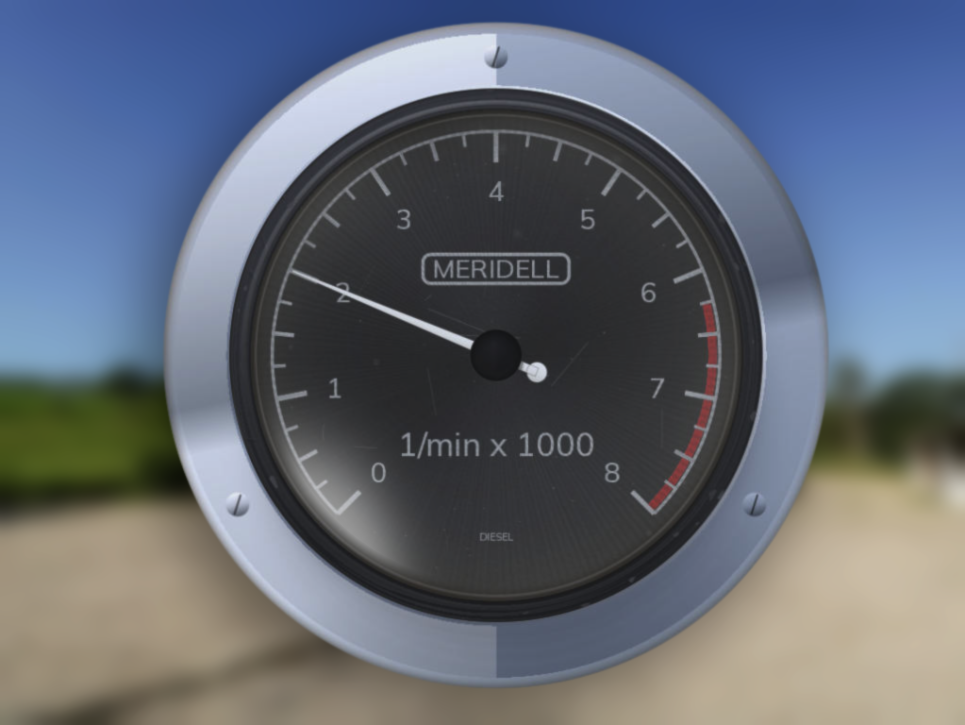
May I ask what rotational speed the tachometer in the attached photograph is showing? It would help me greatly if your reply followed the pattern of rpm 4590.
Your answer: rpm 2000
